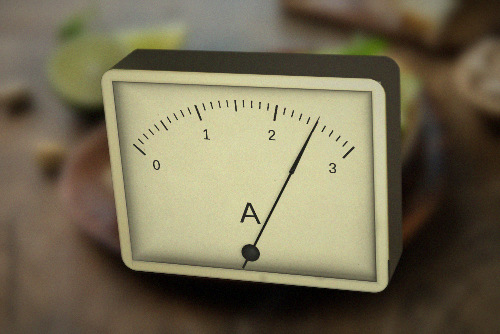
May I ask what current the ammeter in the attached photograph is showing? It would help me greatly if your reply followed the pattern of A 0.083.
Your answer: A 2.5
